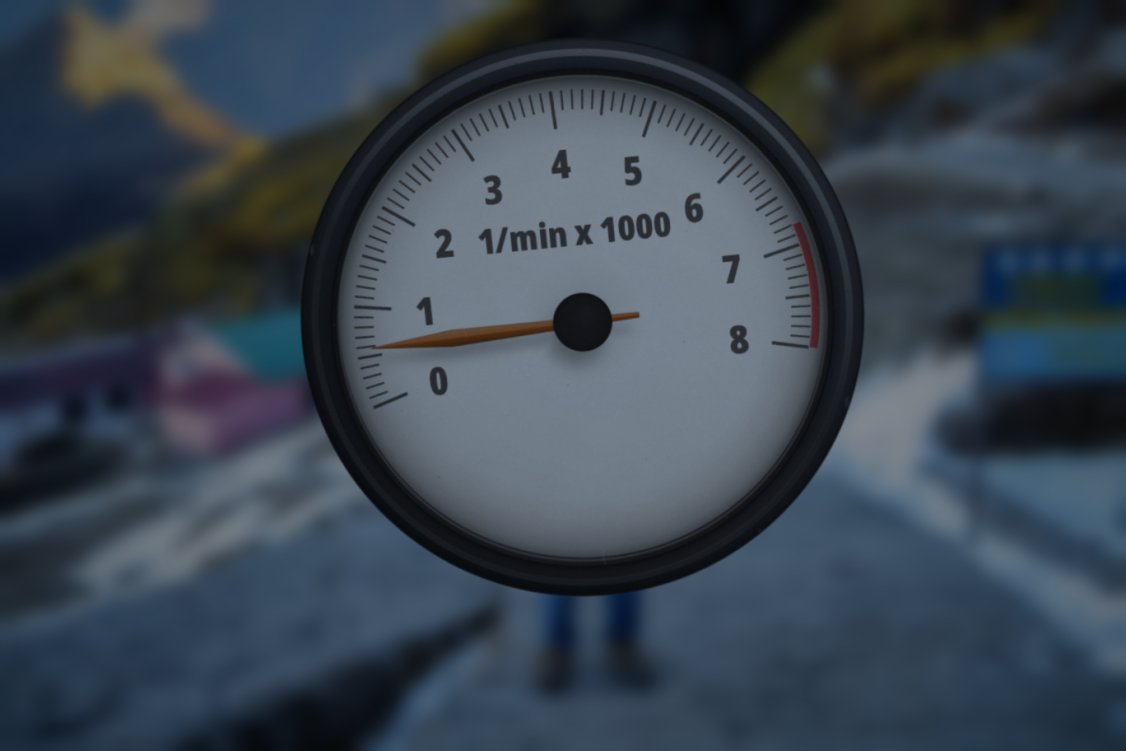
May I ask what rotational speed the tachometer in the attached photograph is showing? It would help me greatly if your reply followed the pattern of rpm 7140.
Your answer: rpm 600
